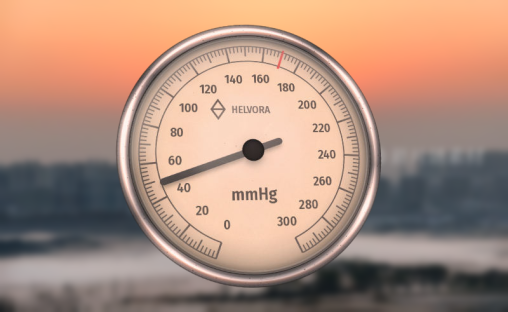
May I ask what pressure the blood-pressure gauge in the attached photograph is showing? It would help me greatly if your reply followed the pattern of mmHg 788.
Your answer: mmHg 48
